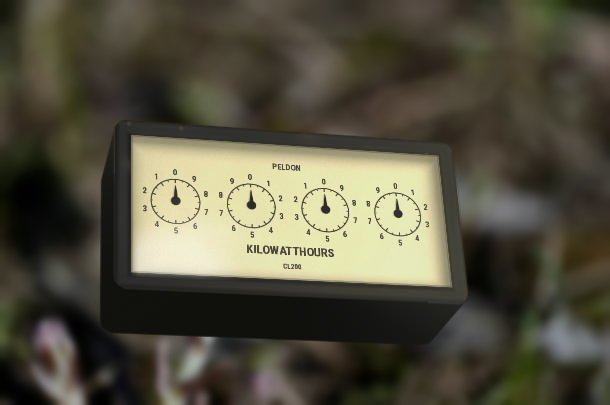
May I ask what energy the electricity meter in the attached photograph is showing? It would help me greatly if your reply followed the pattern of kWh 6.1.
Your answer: kWh 0
